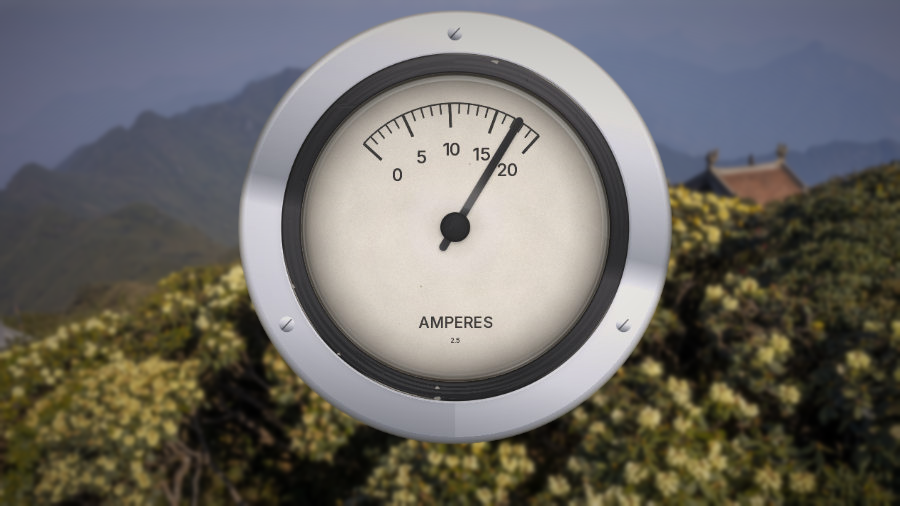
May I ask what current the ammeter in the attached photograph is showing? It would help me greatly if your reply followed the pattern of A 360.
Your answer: A 17.5
